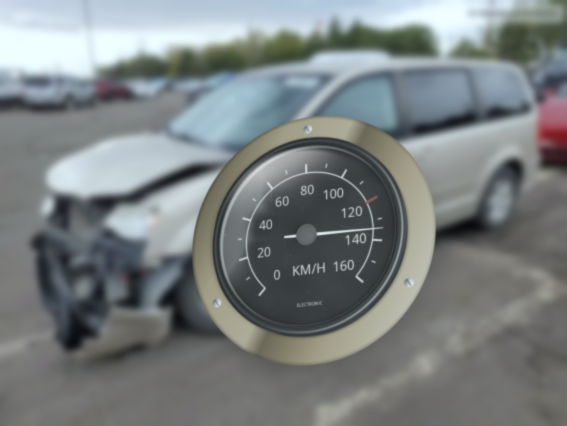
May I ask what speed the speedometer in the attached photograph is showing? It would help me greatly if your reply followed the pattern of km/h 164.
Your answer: km/h 135
